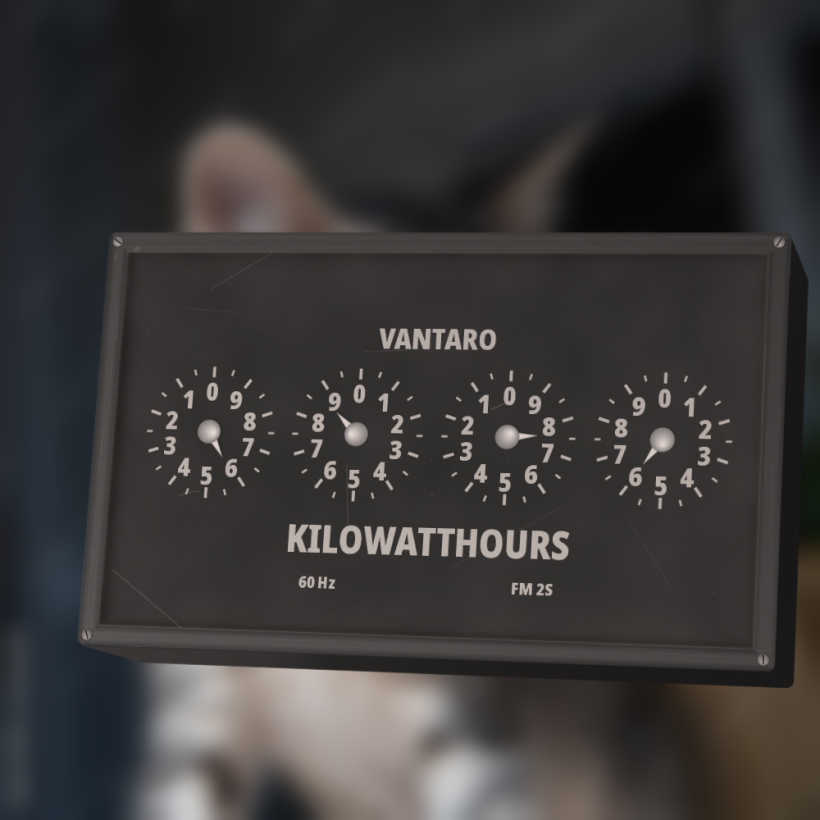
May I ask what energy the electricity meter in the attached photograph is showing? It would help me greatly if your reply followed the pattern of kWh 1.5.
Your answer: kWh 5876
